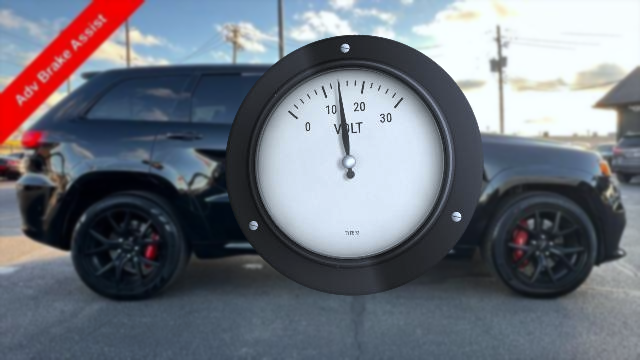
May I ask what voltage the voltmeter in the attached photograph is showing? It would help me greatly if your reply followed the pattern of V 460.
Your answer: V 14
